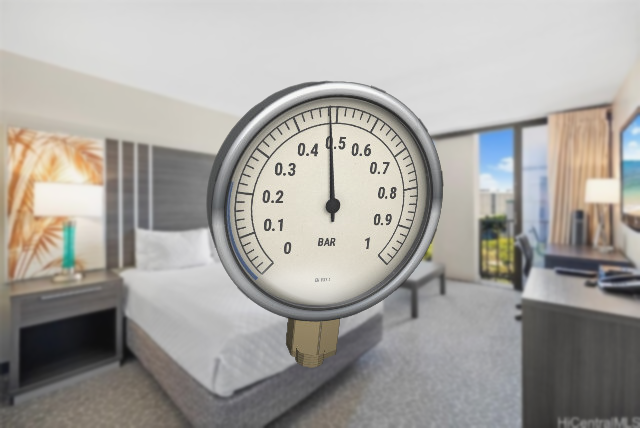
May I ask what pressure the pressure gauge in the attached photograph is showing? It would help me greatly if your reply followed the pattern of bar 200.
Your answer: bar 0.48
